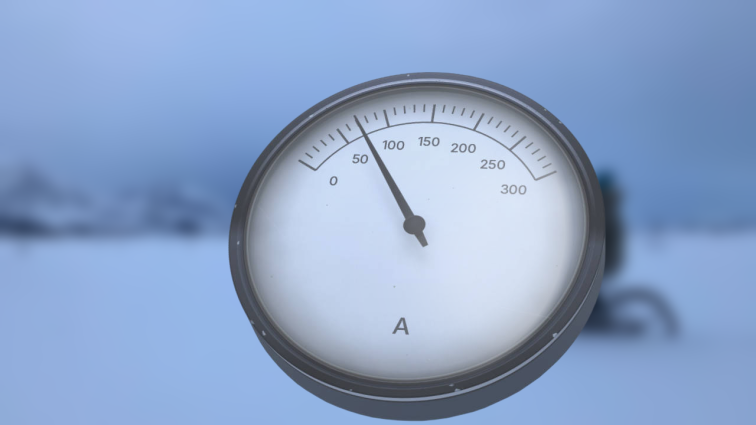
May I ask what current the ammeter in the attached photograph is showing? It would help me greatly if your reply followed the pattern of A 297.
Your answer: A 70
